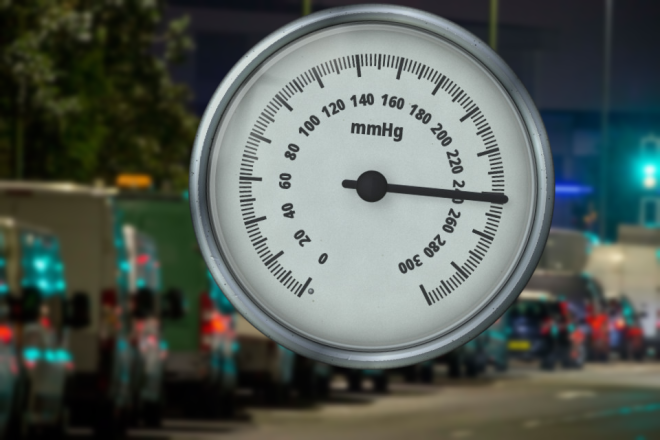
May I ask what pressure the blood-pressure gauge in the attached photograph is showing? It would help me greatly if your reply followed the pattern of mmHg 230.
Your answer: mmHg 242
